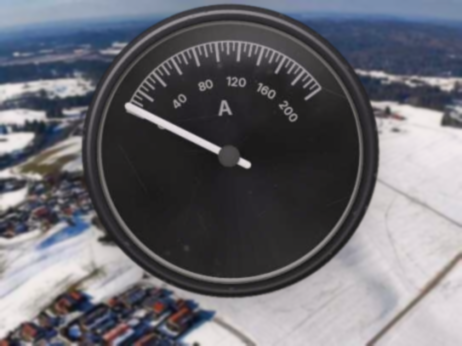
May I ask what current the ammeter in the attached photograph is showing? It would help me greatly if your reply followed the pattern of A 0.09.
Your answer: A 5
